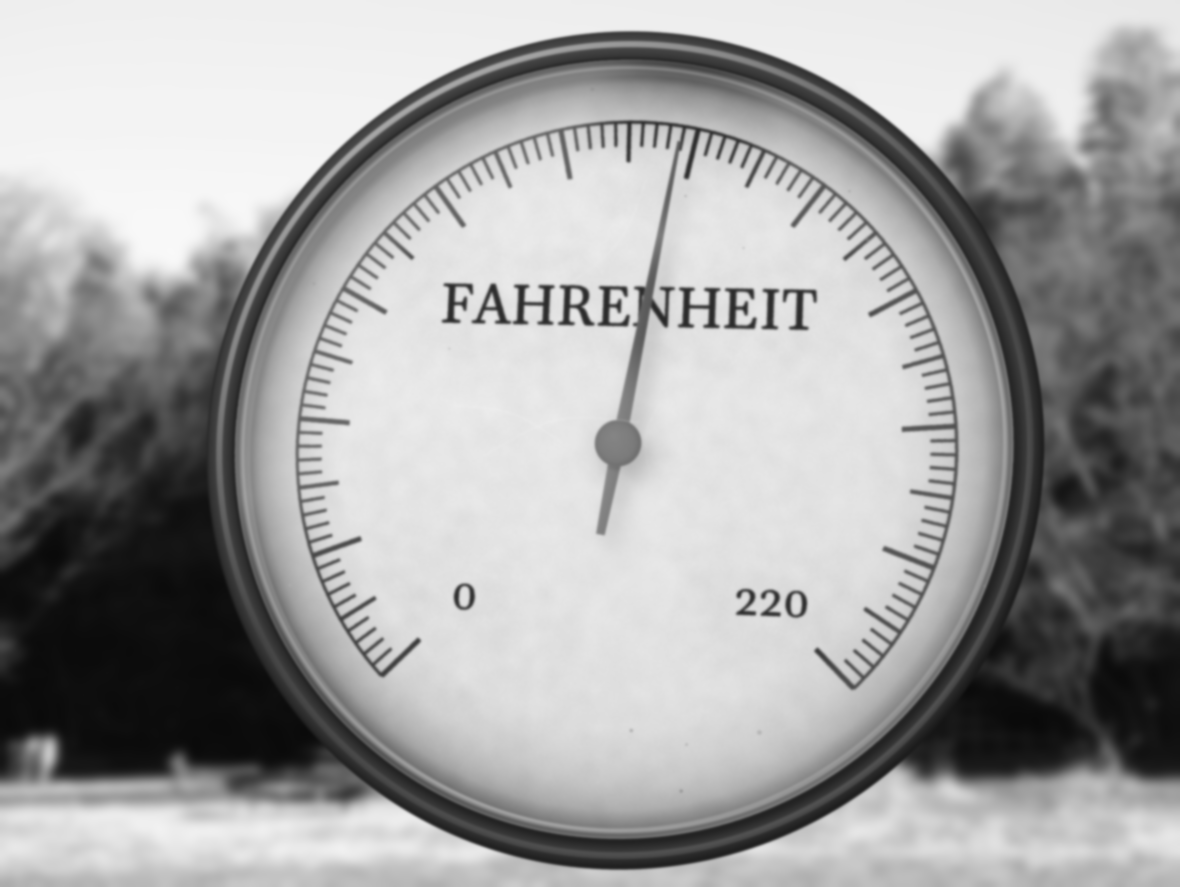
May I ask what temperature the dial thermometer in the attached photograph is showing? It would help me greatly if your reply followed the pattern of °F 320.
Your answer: °F 118
